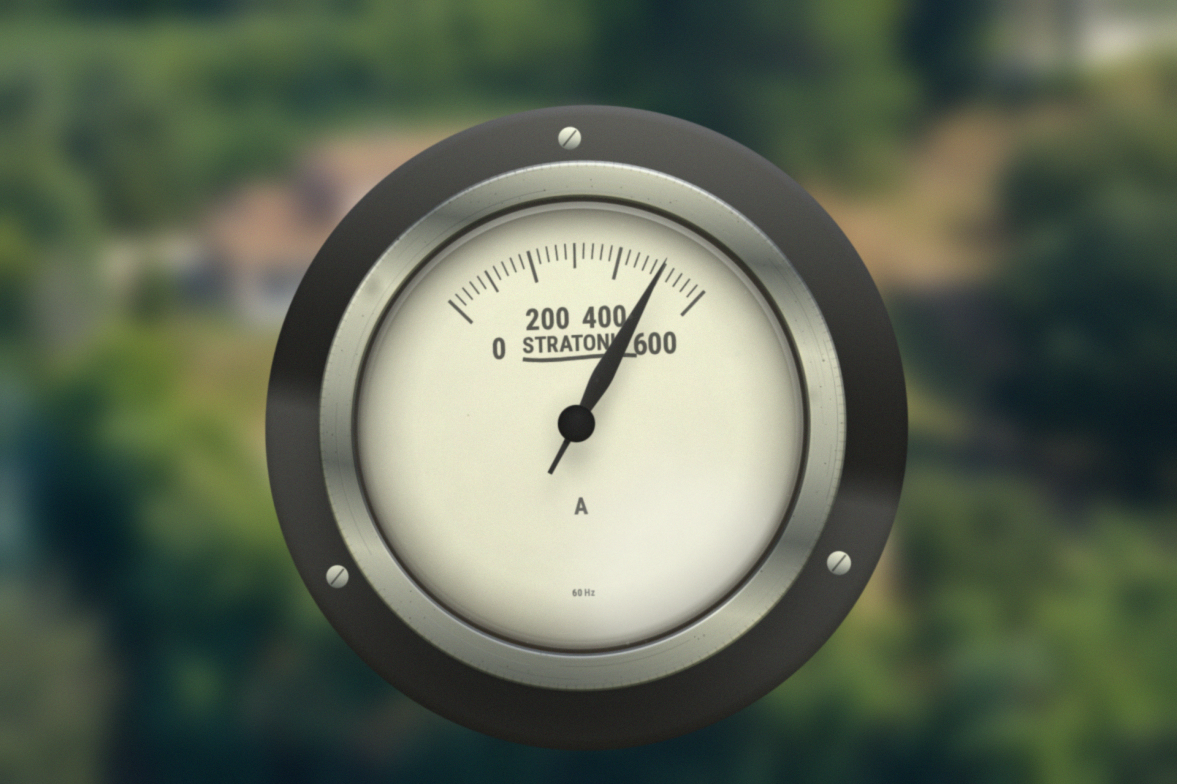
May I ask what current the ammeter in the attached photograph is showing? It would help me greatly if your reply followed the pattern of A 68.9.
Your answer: A 500
